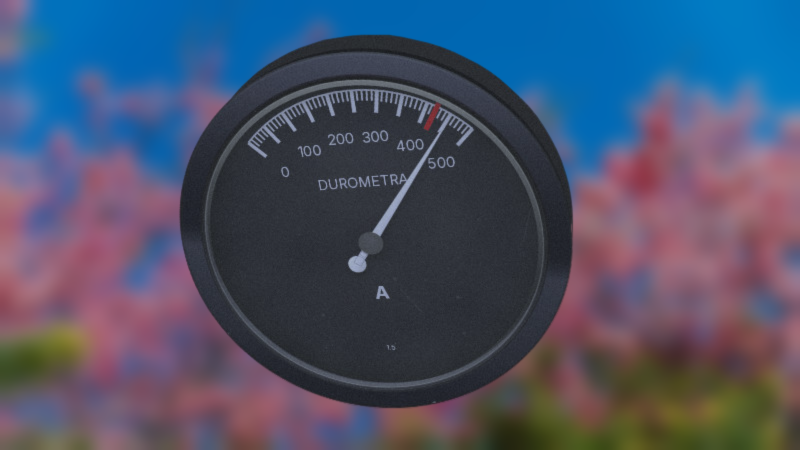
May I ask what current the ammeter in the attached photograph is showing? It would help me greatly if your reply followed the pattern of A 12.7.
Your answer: A 450
